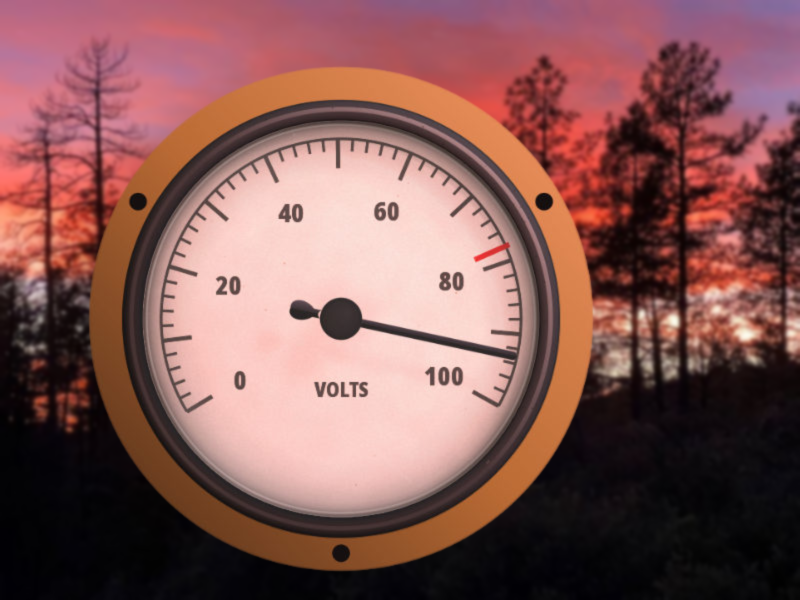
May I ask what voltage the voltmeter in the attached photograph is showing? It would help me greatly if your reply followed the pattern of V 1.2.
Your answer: V 93
